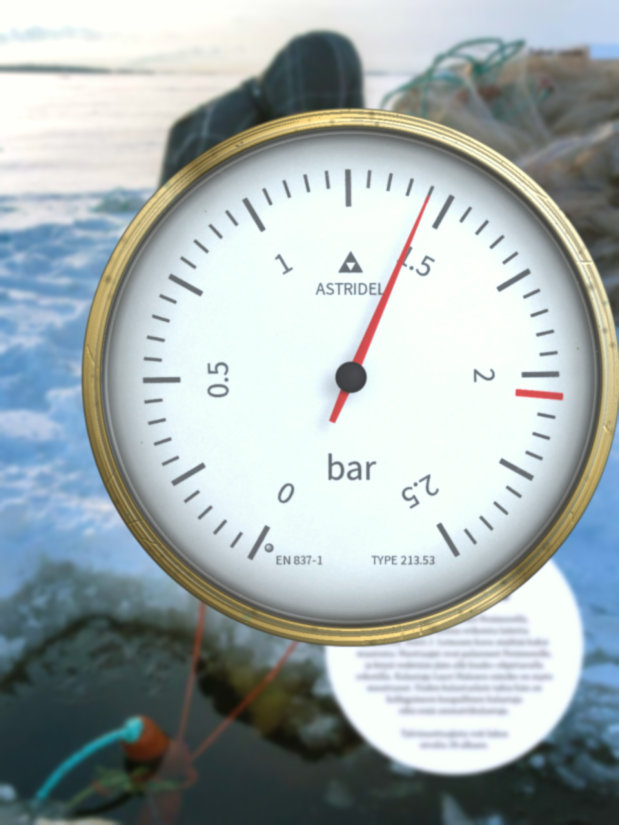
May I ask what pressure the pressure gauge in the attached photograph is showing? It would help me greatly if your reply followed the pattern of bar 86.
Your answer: bar 1.45
